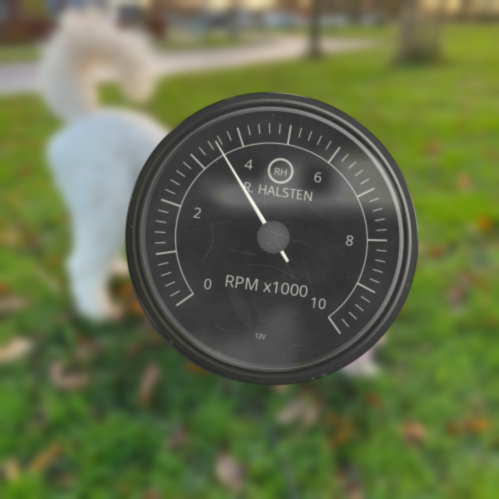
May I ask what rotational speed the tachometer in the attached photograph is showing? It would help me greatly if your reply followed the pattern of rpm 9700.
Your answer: rpm 3500
